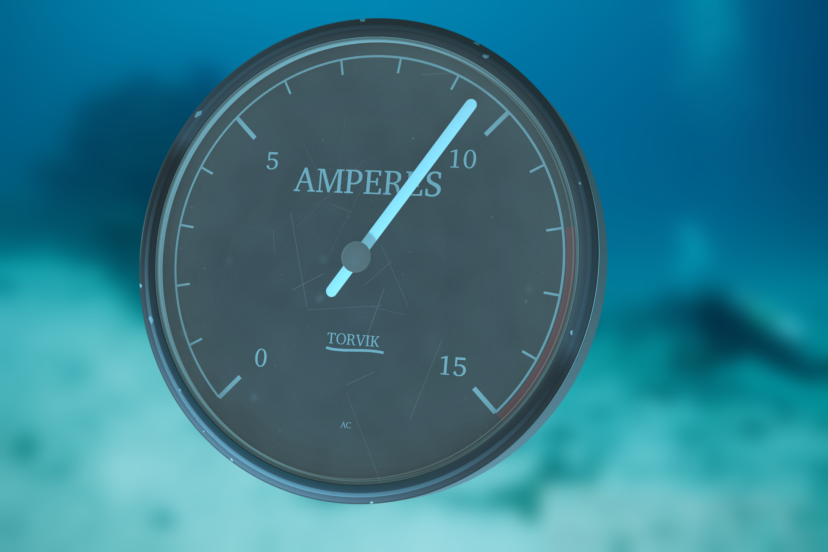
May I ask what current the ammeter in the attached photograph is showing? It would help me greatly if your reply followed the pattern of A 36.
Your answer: A 9.5
